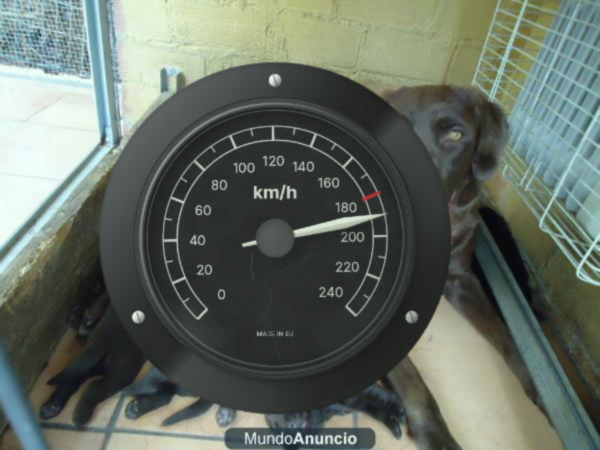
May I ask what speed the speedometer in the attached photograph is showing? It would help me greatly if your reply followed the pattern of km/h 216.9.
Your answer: km/h 190
